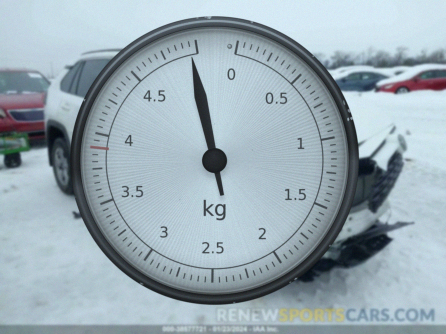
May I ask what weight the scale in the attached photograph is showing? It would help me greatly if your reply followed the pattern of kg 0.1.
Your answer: kg 4.95
